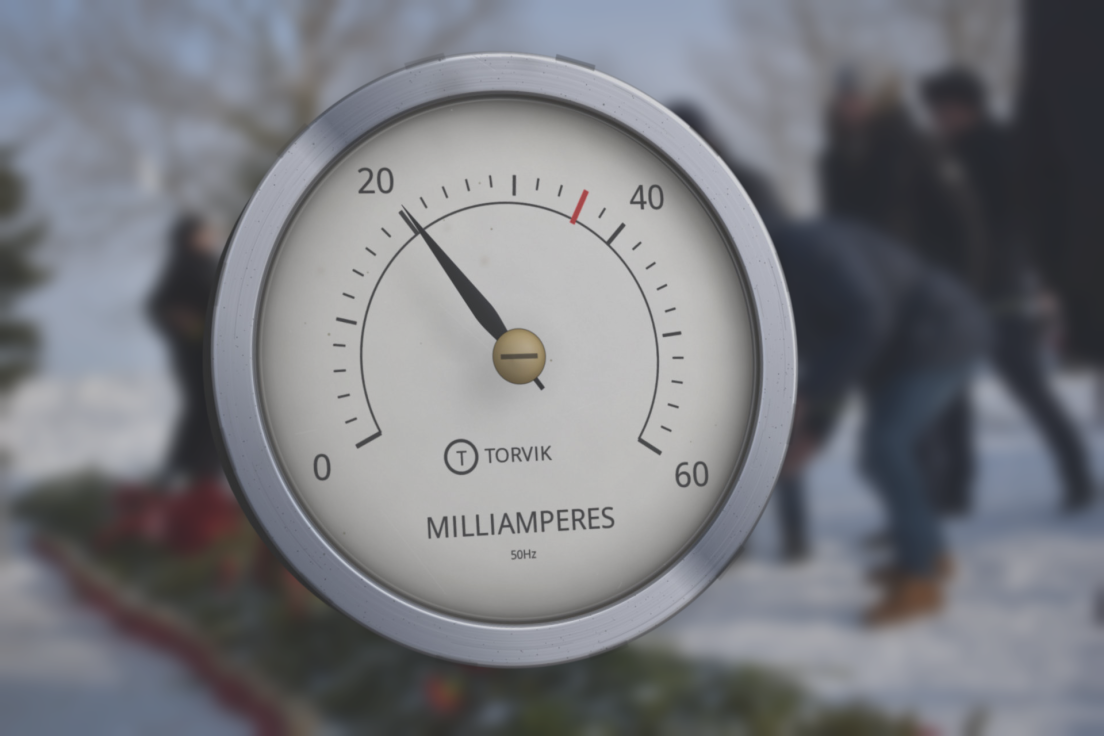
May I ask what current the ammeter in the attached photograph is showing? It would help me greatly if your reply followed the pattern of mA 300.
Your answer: mA 20
